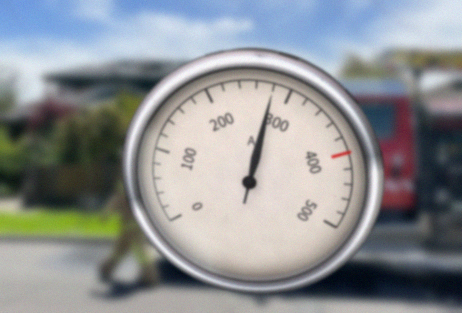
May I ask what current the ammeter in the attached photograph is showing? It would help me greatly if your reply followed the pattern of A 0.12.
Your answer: A 280
